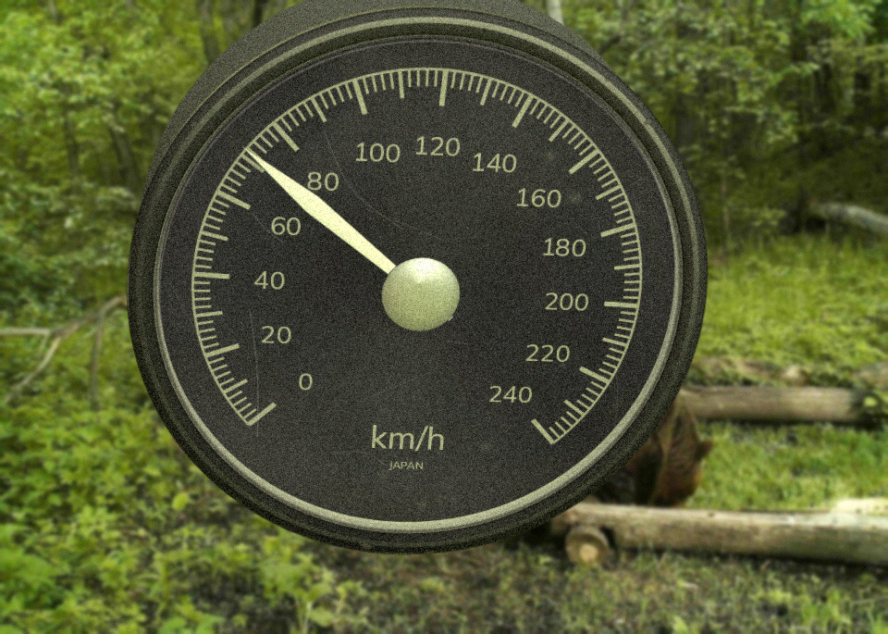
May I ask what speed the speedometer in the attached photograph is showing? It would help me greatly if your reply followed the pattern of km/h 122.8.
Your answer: km/h 72
